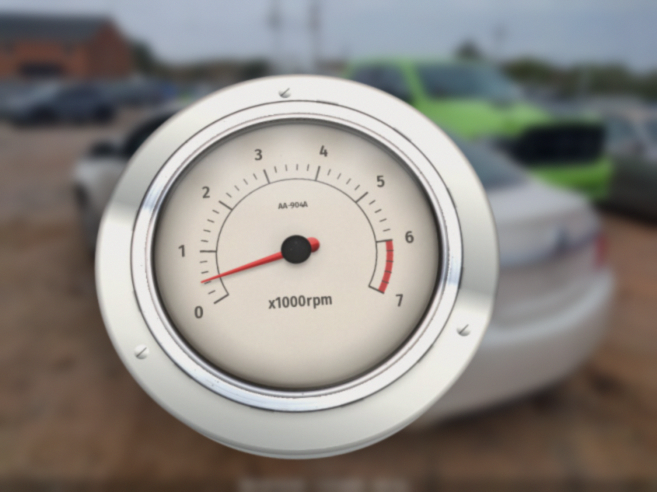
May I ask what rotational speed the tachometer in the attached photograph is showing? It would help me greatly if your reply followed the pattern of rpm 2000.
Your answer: rpm 400
